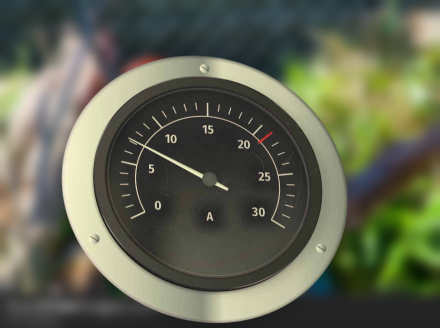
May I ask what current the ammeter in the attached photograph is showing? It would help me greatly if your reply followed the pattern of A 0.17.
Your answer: A 7
